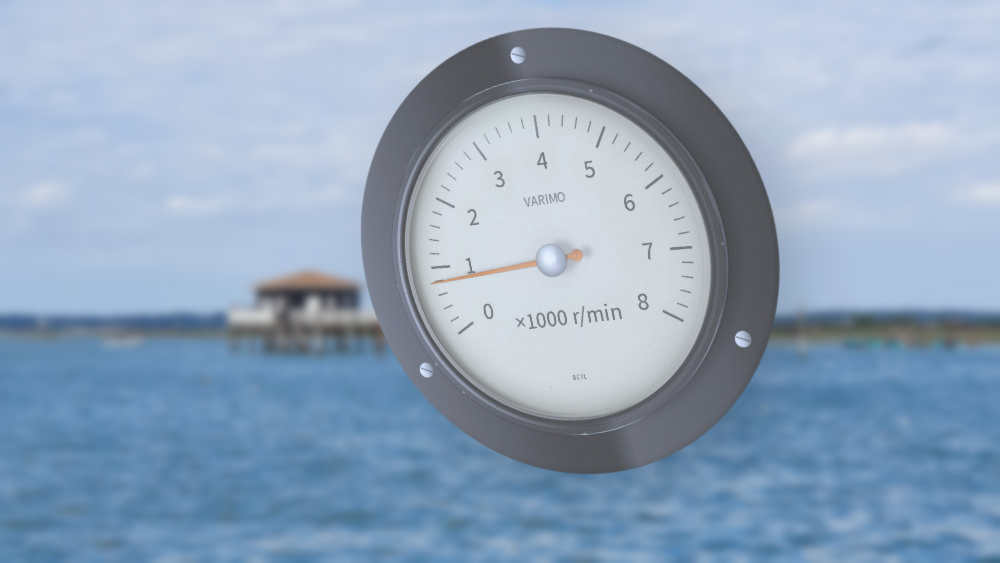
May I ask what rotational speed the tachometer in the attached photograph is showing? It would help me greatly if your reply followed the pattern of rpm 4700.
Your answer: rpm 800
